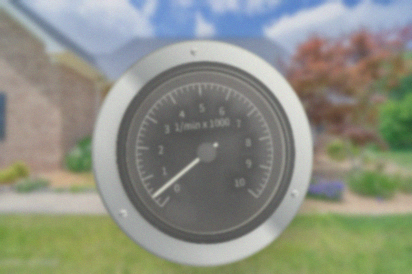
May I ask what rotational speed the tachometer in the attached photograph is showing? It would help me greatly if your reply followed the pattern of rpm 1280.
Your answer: rpm 400
